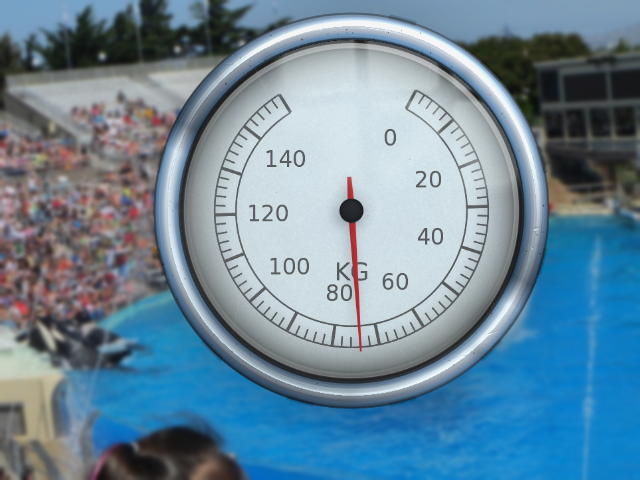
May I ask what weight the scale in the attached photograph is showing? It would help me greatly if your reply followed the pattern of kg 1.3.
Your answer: kg 74
